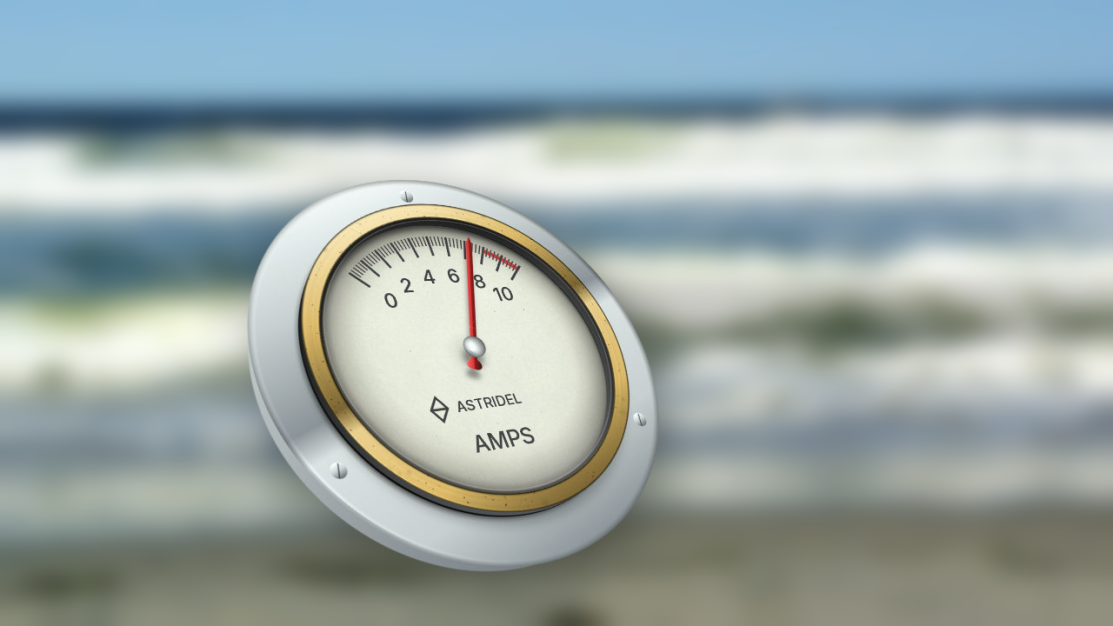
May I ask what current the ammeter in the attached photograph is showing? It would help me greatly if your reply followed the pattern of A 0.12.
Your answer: A 7
